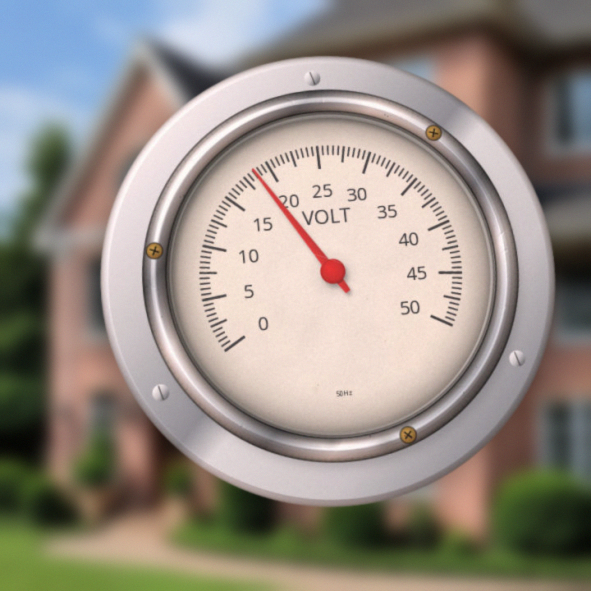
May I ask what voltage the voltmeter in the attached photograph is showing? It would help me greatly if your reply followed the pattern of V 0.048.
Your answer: V 18.5
